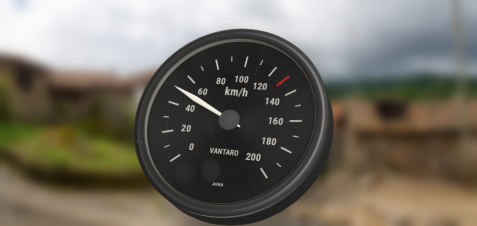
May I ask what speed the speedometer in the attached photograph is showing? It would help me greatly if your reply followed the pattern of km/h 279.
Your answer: km/h 50
